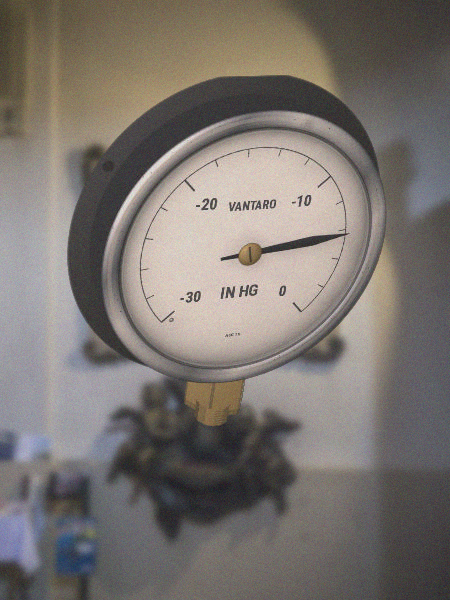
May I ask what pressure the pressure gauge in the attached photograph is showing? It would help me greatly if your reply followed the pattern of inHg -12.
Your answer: inHg -6
